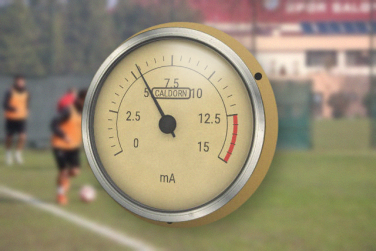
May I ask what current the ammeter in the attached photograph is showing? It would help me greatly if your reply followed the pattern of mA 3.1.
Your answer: mA 5.5
